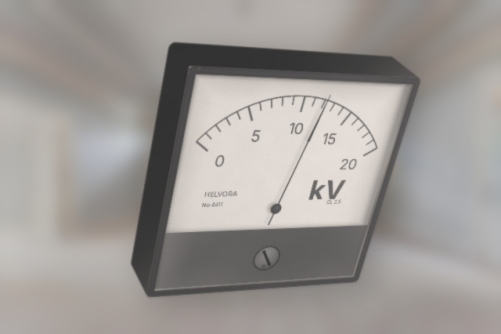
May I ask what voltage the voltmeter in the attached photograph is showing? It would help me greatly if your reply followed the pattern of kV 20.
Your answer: kV 12
